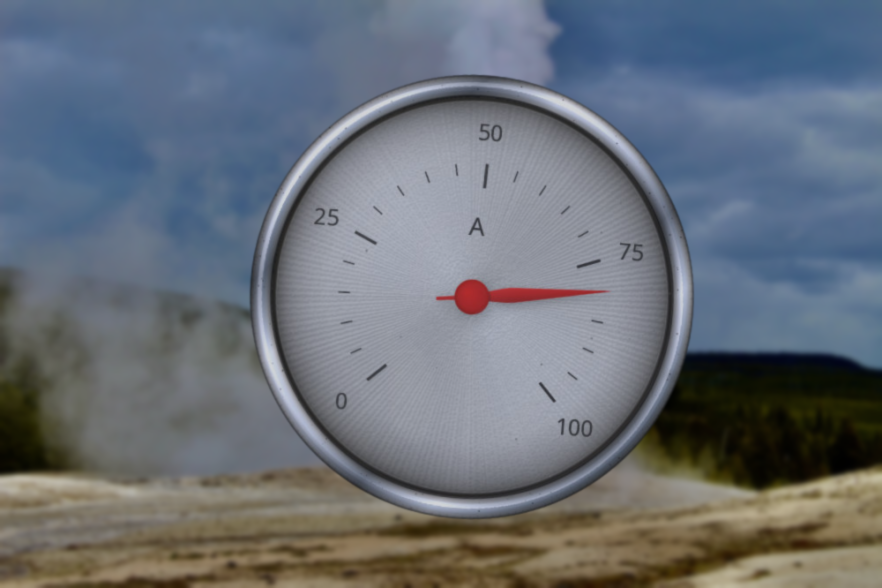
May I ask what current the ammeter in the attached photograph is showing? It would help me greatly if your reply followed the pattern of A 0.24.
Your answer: A 80
